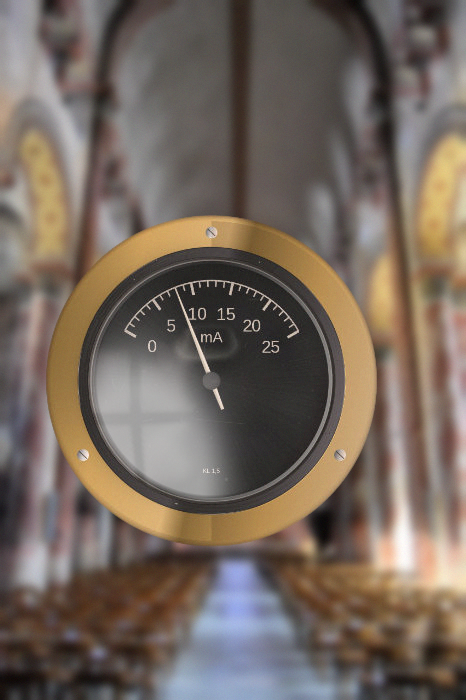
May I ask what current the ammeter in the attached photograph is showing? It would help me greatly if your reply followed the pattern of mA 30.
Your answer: mA 8
